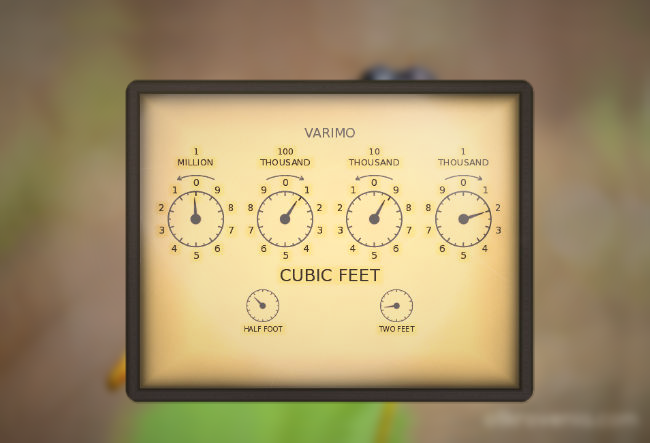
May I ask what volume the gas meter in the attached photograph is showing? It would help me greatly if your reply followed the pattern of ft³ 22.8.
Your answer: ft³ 9200
